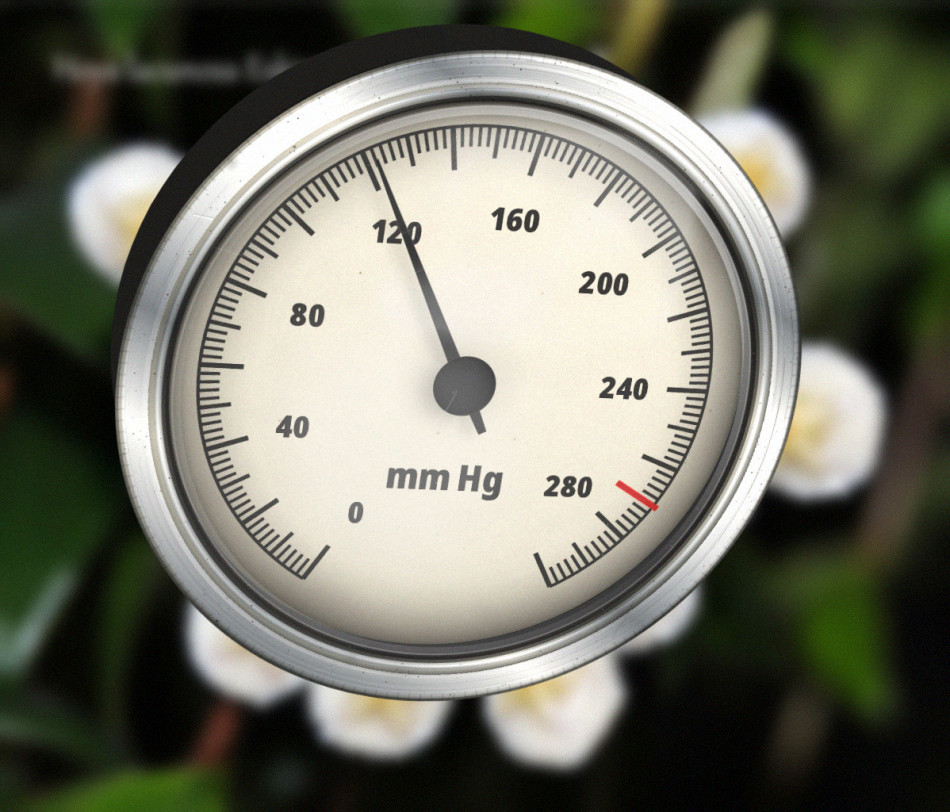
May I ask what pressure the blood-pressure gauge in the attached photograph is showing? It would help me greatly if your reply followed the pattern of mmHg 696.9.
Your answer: mmHg 122
